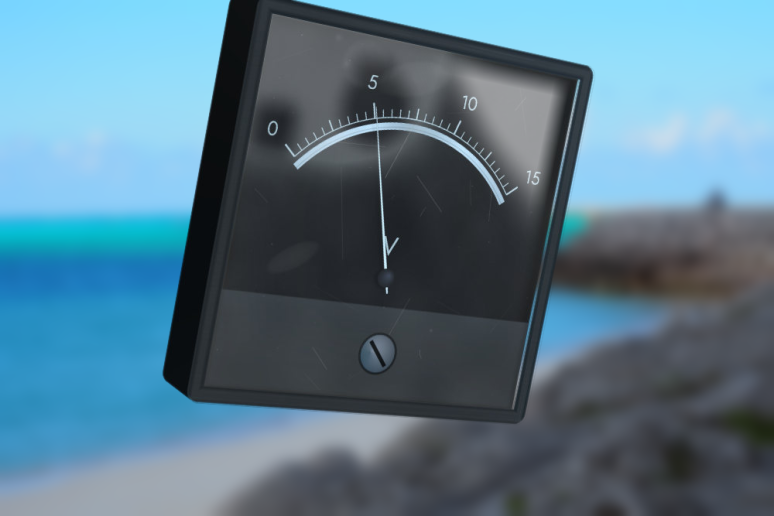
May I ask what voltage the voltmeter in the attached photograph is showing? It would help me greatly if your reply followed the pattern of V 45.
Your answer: V 5
